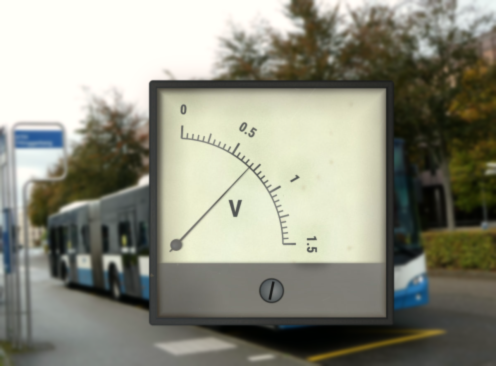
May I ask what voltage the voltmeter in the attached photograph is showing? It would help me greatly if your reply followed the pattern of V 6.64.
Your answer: V 0.7
